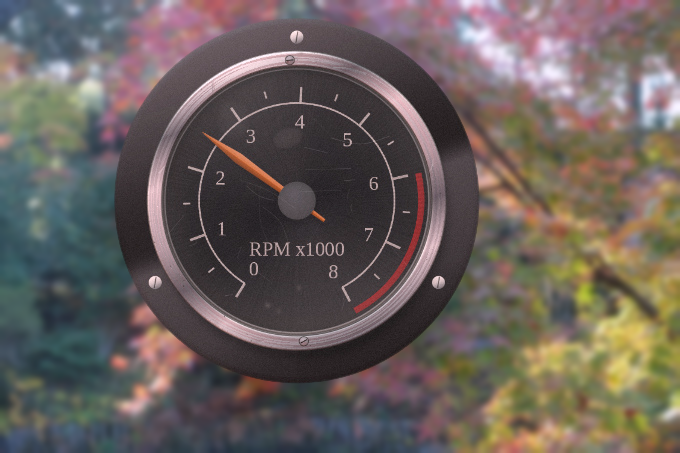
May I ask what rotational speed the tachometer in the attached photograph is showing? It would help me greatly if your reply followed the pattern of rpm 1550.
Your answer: rpm 2500
